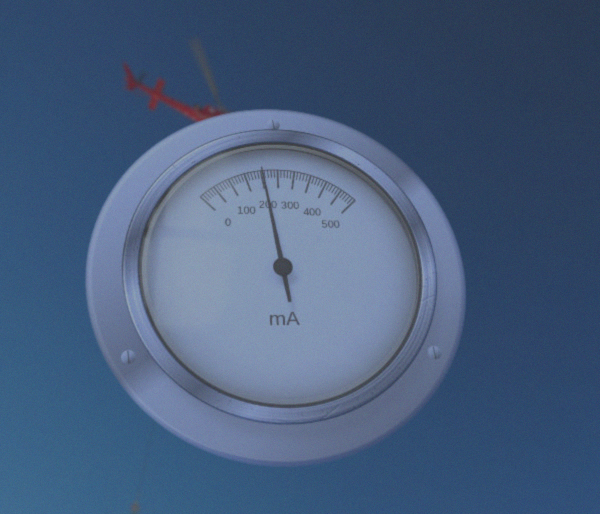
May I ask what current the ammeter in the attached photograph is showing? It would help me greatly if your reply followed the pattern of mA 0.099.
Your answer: mA 200
